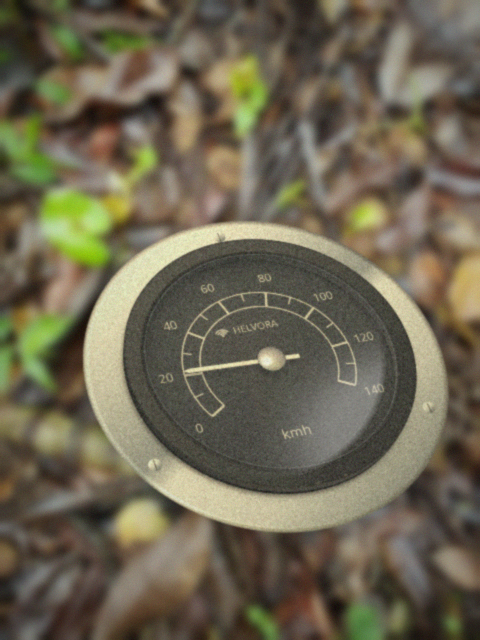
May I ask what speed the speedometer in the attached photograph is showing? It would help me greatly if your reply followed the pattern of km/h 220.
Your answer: km/h 20
